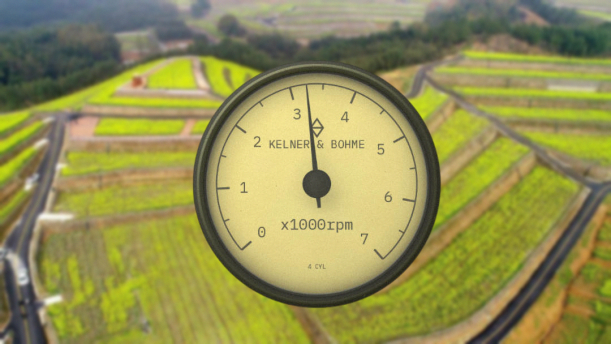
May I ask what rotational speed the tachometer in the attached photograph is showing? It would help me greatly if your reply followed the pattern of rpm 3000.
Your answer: rpm 3250
